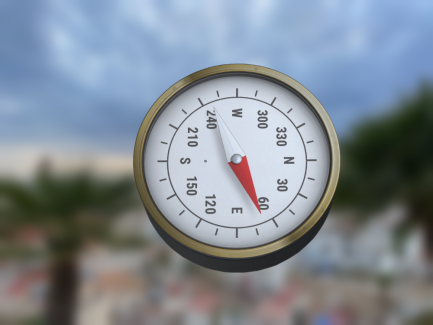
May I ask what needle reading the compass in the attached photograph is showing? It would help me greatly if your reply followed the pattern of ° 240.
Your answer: ° 67.5
